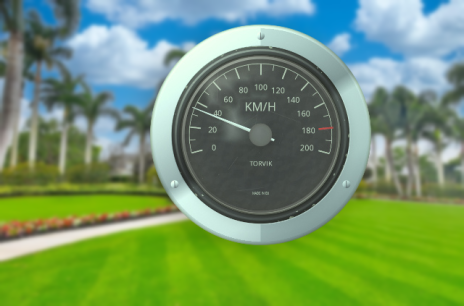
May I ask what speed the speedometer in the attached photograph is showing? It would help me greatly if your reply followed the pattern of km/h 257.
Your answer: km/h 35
